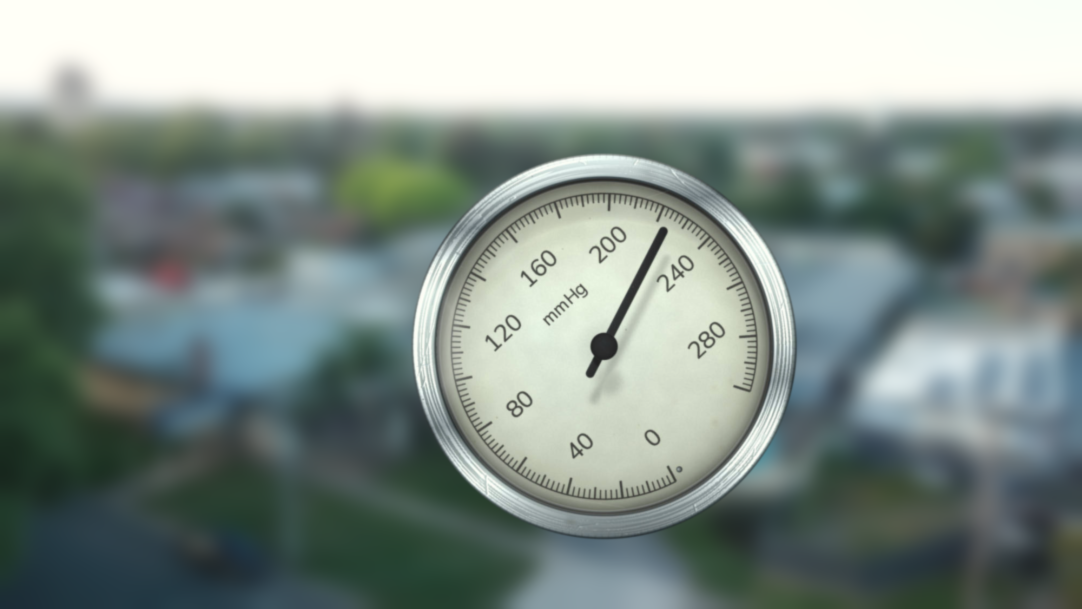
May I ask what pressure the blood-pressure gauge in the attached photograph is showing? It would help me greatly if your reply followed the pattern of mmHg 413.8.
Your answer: mmHg 224
